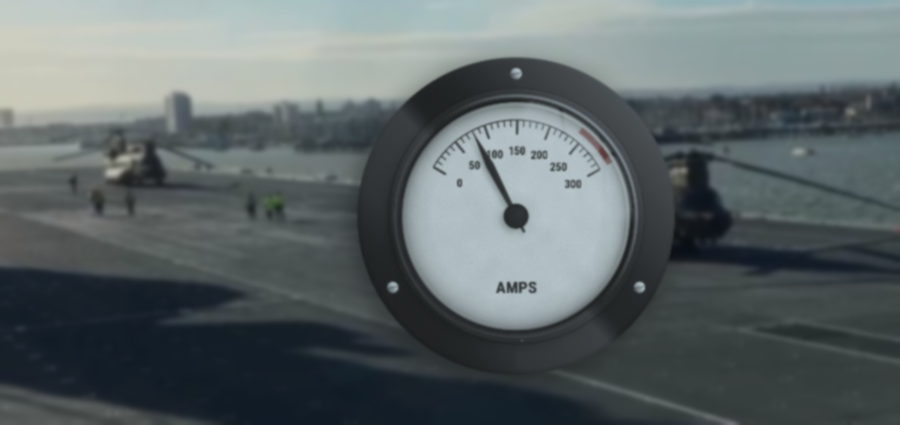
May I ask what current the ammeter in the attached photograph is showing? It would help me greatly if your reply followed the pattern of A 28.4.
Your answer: A 80
